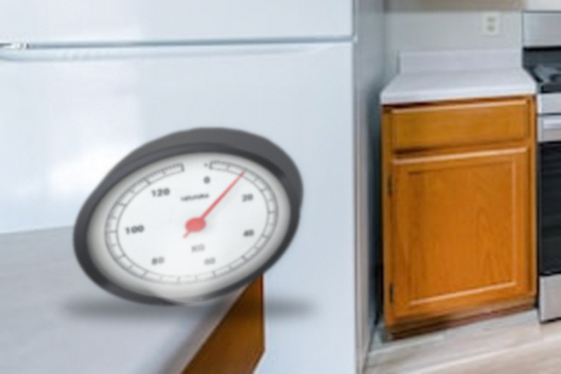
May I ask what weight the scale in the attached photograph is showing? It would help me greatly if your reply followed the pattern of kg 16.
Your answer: kg 10
